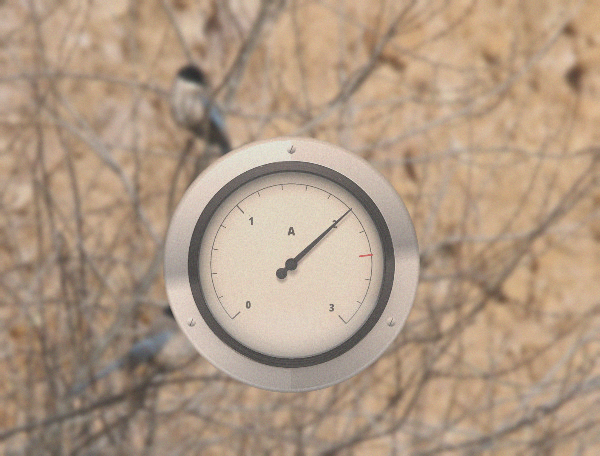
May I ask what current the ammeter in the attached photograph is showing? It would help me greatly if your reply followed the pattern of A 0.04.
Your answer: A 2
